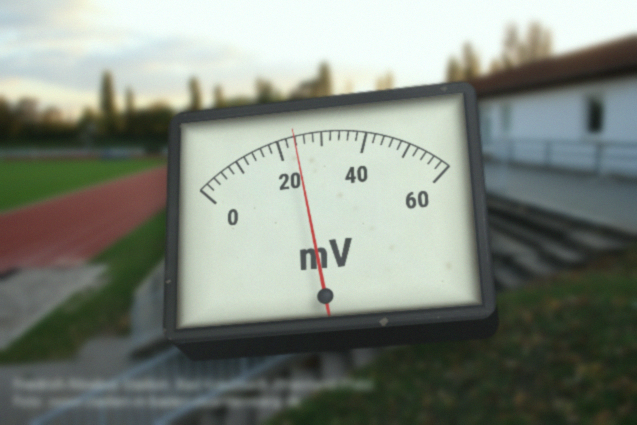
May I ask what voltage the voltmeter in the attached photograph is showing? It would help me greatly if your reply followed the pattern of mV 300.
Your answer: mV 24
